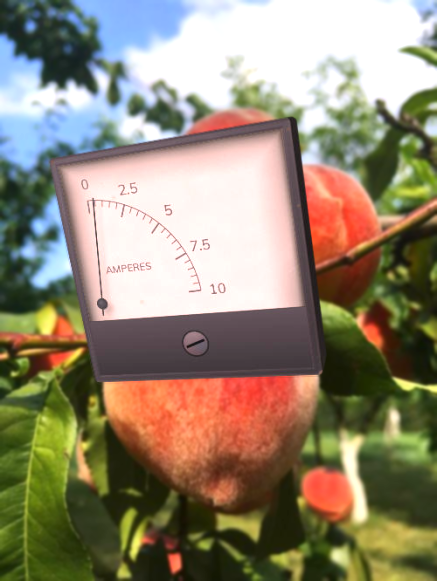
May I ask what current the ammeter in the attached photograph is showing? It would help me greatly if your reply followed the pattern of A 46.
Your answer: A 0.5
